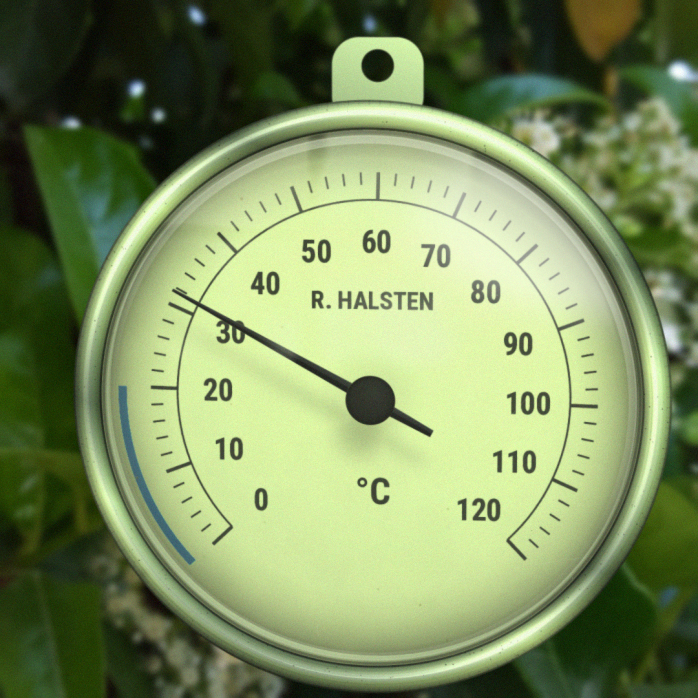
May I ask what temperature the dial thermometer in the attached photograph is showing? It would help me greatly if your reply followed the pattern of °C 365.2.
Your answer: °C 32
